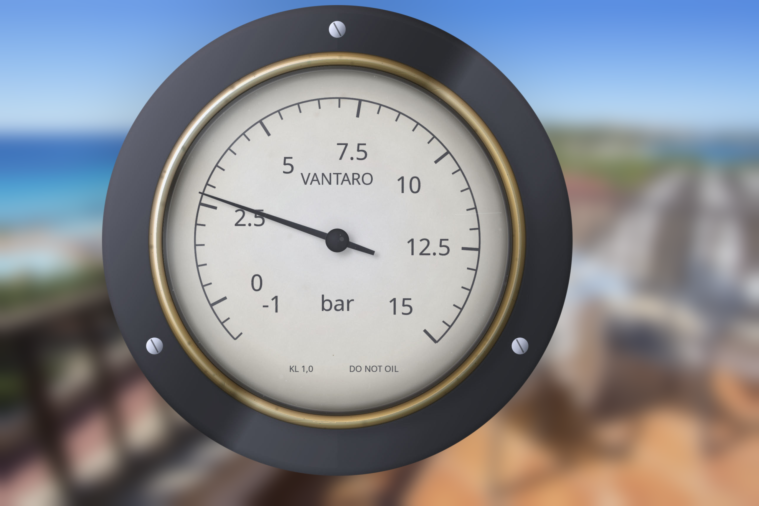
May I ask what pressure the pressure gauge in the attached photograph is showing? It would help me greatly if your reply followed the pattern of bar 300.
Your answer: bar 2.75
